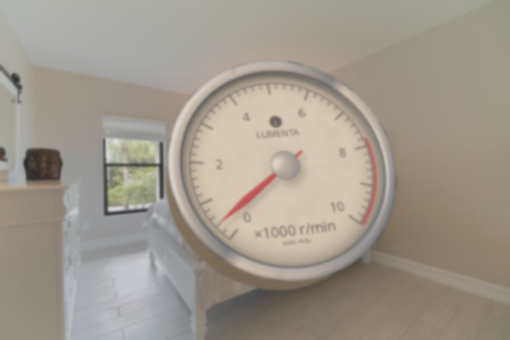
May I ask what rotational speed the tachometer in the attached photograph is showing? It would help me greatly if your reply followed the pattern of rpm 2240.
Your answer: rpm 400
